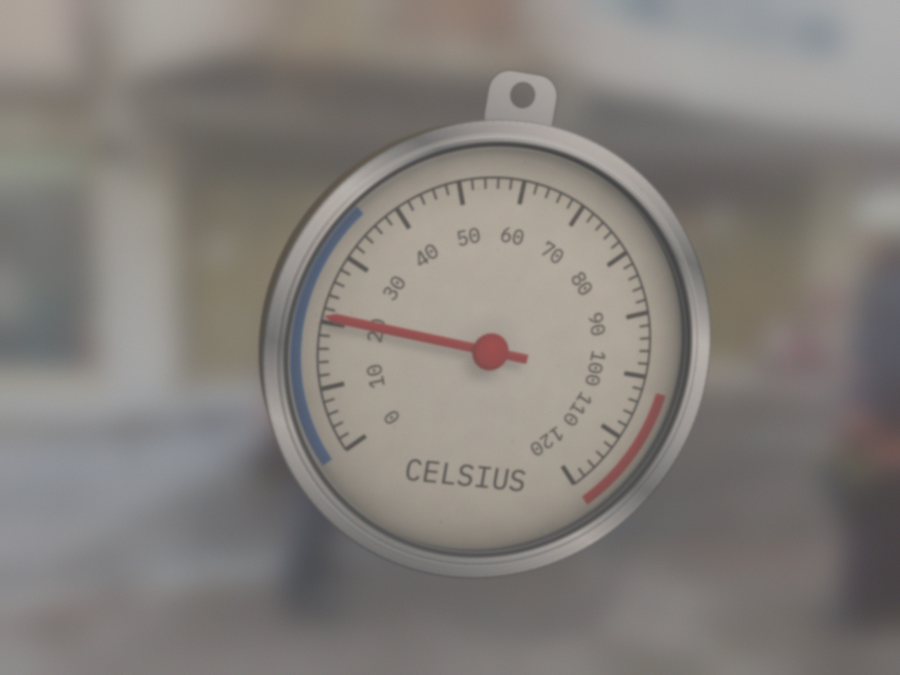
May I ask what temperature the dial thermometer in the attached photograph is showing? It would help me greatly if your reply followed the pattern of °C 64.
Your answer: °C 21
